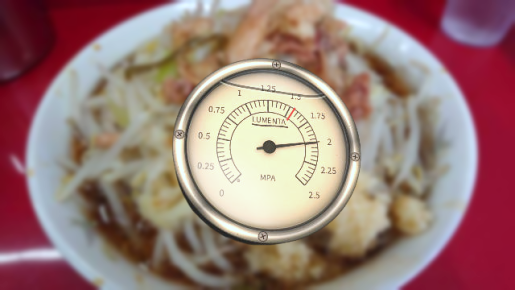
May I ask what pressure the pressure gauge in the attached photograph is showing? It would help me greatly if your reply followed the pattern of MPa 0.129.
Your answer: MPa 2
